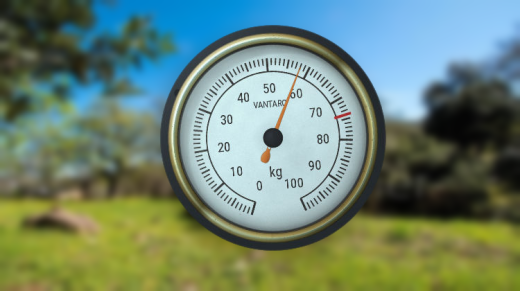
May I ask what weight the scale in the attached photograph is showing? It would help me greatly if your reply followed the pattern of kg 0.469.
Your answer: kg 58
